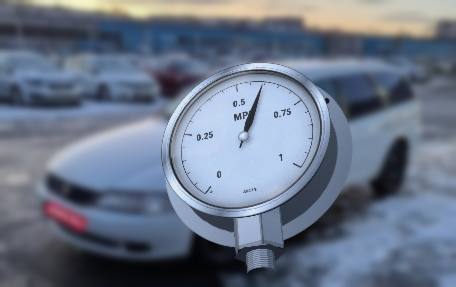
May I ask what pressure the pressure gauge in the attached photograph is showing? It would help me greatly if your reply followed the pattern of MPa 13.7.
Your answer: MPa 0.6
